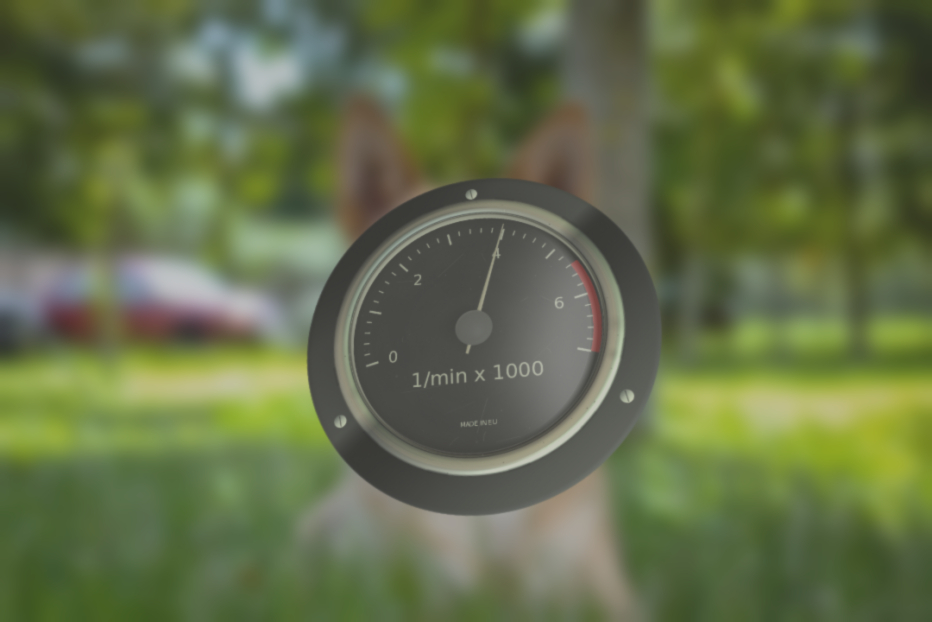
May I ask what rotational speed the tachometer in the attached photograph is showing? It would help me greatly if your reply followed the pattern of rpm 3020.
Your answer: rpm 4000
